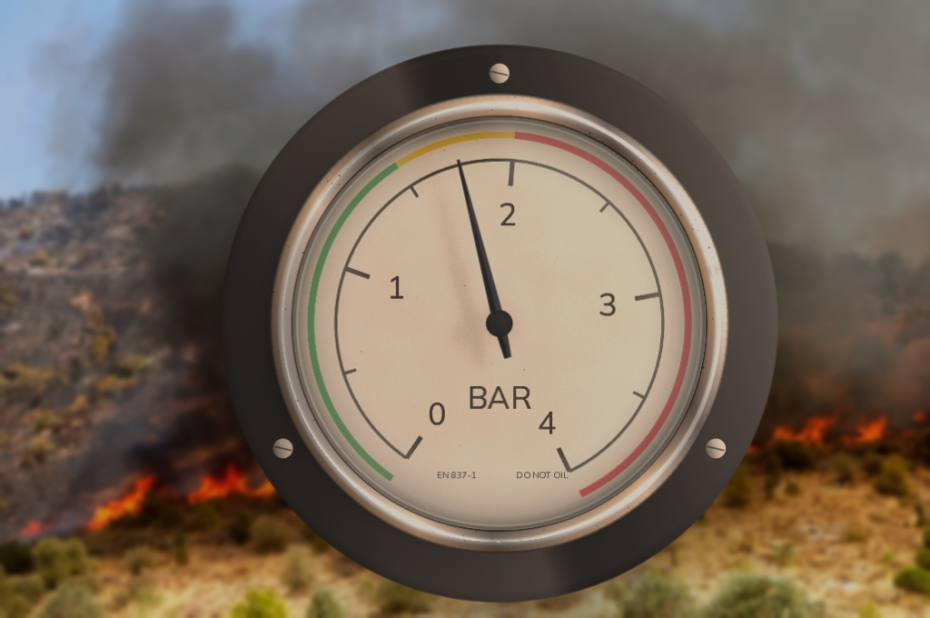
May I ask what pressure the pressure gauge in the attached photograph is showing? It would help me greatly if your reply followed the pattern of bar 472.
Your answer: bar 1.75
